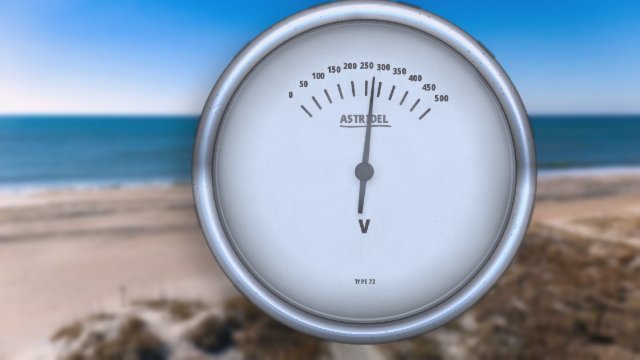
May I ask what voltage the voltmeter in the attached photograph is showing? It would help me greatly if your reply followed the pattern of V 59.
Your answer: V 275
